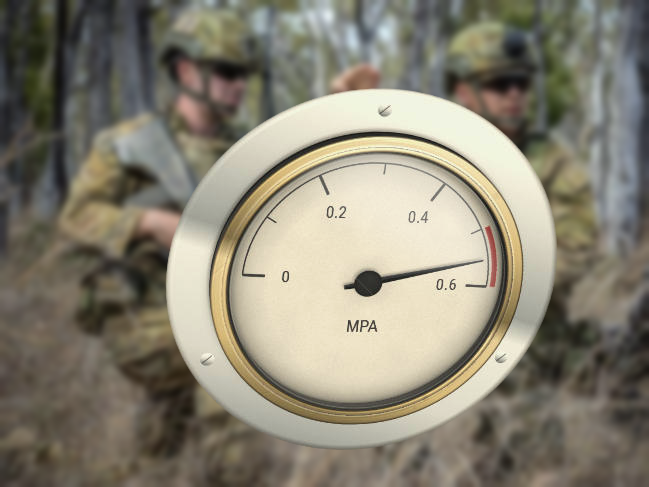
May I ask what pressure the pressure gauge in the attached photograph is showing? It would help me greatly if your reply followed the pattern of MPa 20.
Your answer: MPa 0.55
